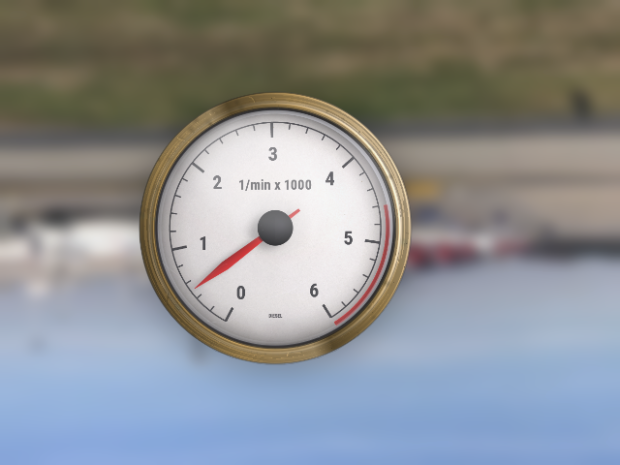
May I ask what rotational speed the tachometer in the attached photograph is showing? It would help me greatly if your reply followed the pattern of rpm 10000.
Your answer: rpm 500
